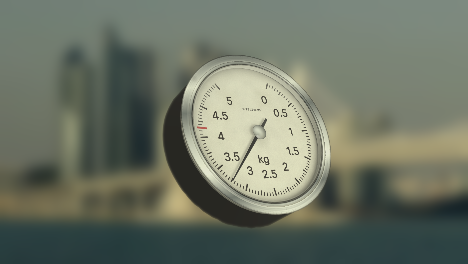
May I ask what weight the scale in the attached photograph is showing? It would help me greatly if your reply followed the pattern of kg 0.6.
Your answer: kg 3.25
